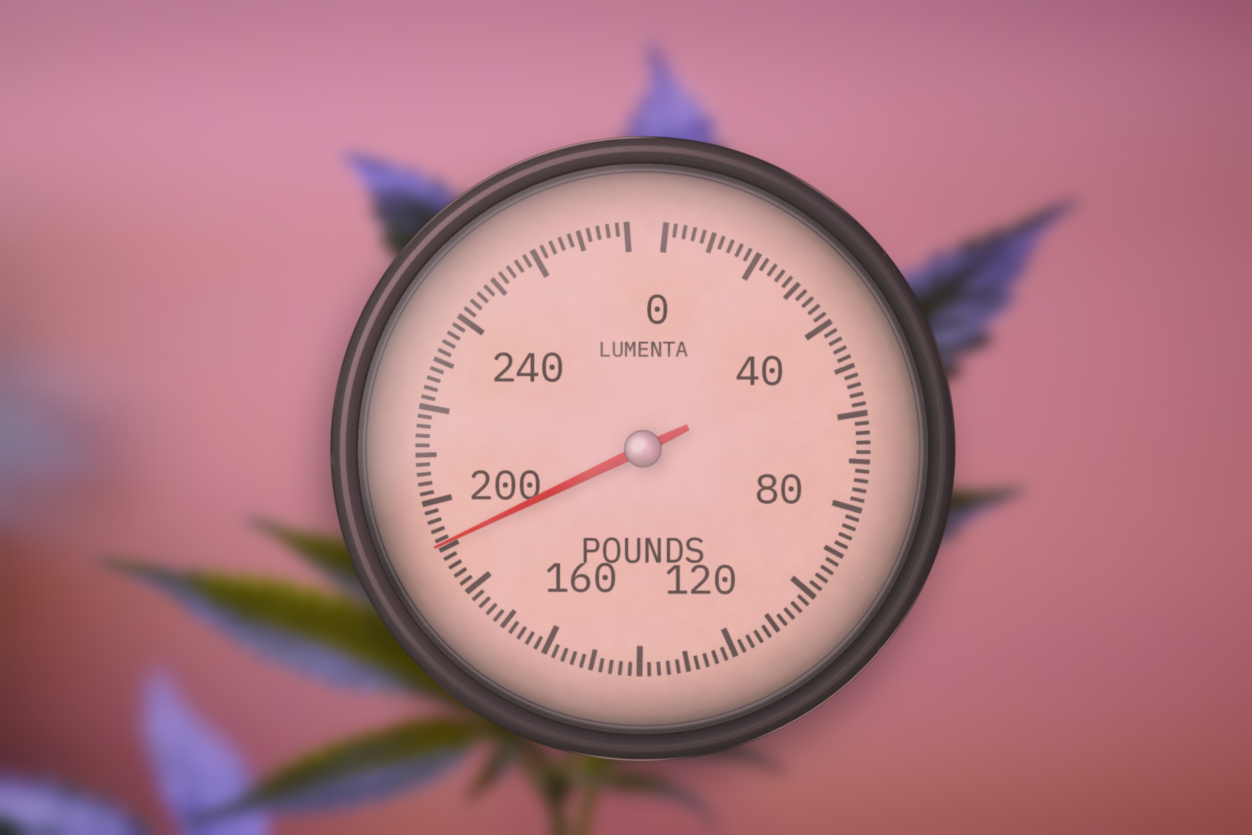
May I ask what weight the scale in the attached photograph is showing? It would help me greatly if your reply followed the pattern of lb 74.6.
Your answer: lb 191
